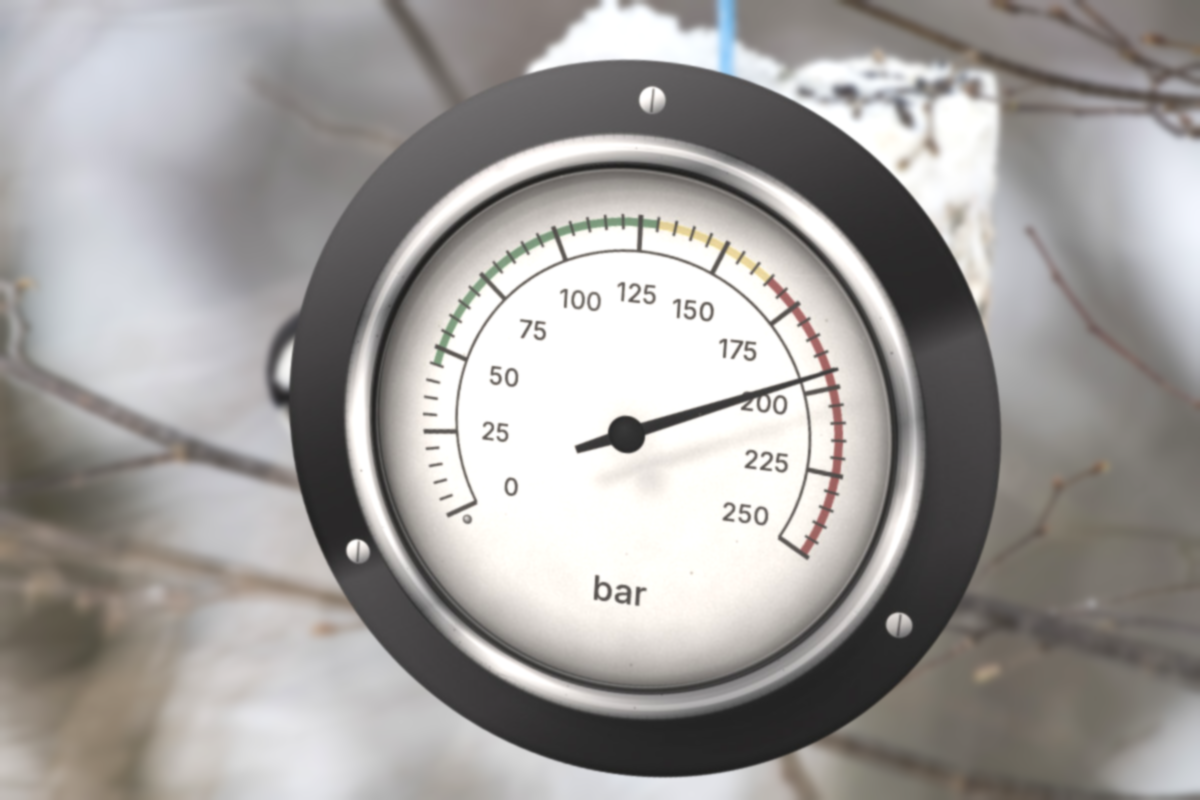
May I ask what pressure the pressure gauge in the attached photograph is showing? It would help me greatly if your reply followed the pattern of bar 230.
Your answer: bar 195
